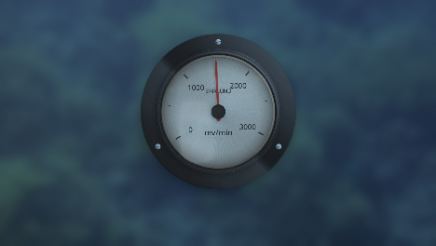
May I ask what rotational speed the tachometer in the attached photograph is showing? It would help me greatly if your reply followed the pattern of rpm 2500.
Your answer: rpm 1500
